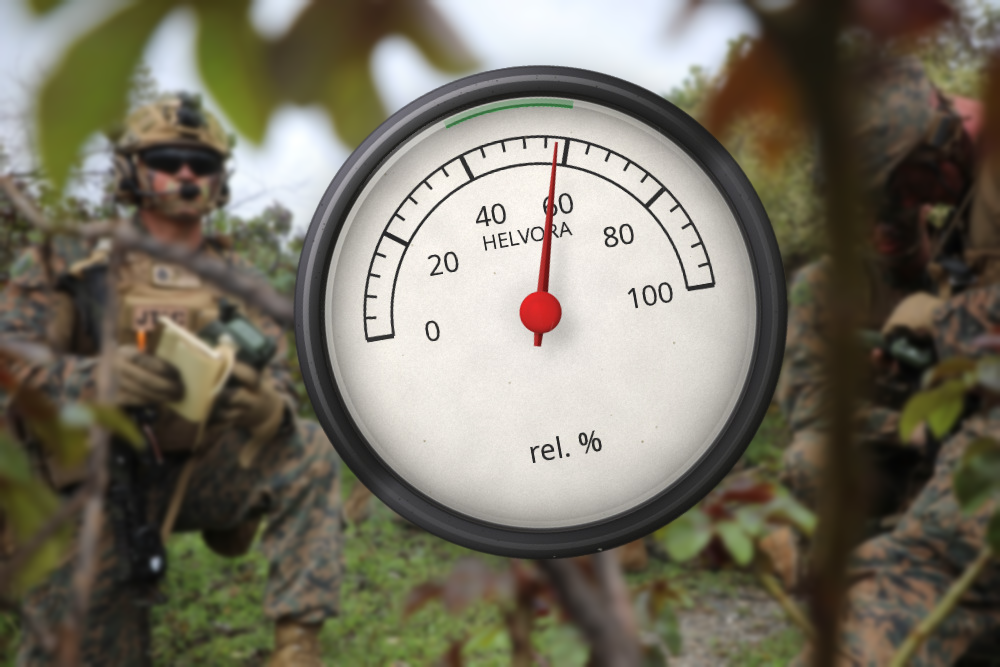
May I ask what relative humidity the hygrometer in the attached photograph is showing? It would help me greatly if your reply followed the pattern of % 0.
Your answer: % 58
